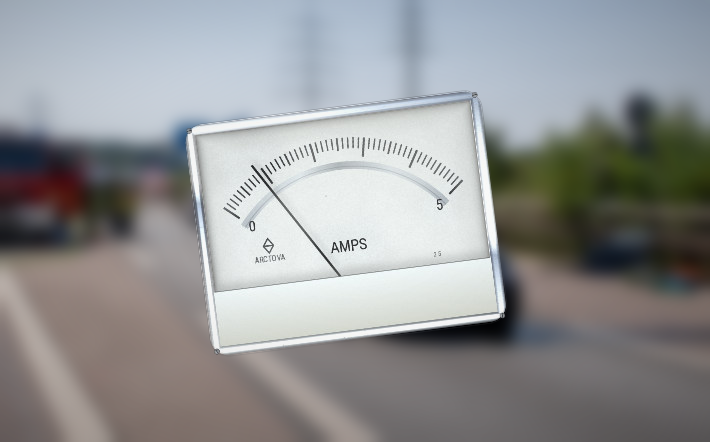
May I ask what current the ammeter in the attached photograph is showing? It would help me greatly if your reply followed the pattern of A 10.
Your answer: A 0.9
